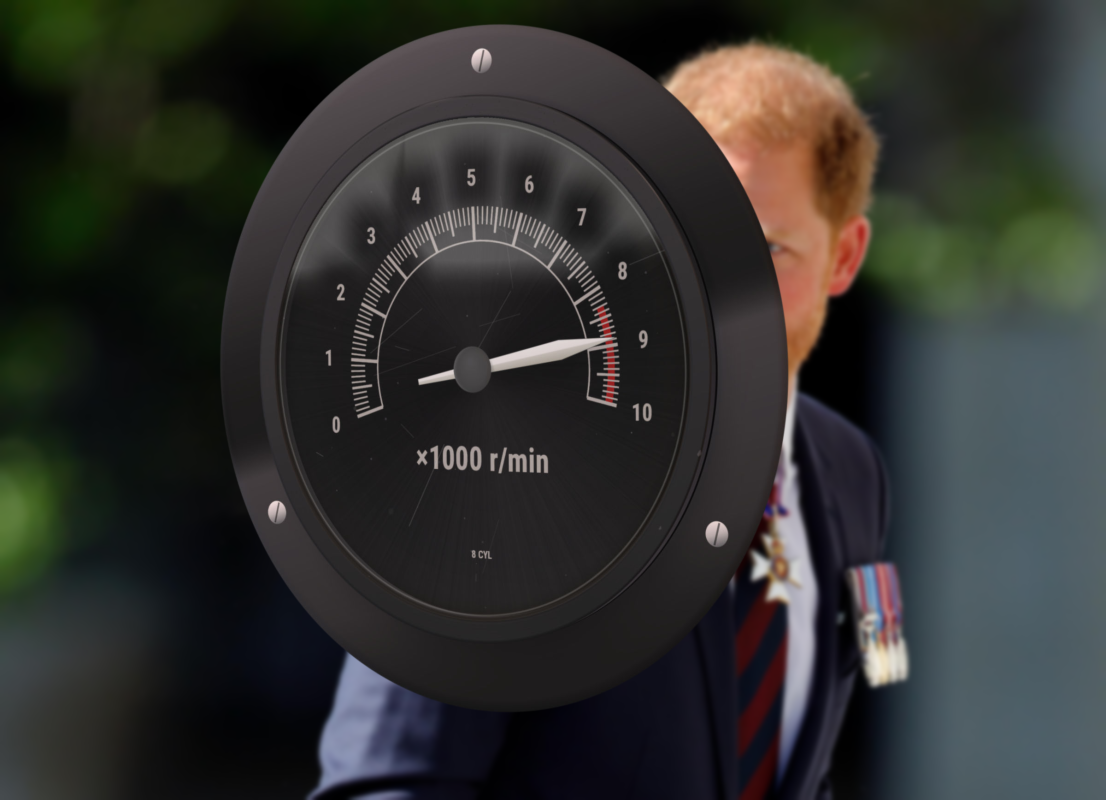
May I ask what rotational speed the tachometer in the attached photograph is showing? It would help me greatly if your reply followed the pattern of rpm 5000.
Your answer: rpm 8900
